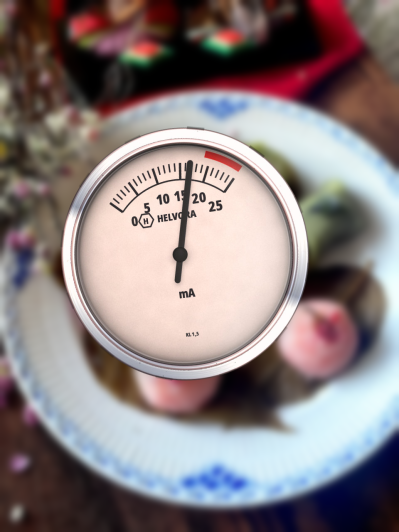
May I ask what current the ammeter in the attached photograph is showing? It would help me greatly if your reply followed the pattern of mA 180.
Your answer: mA 17
